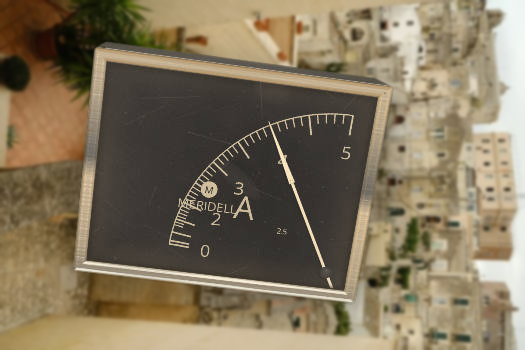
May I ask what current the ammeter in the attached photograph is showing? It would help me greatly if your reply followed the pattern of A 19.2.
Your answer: A 4
